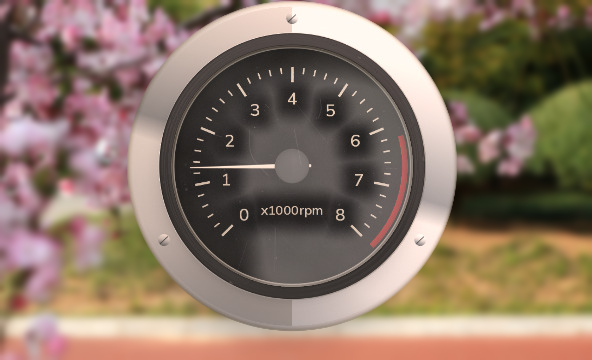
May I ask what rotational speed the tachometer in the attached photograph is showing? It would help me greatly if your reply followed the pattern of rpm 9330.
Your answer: rpm 1300
